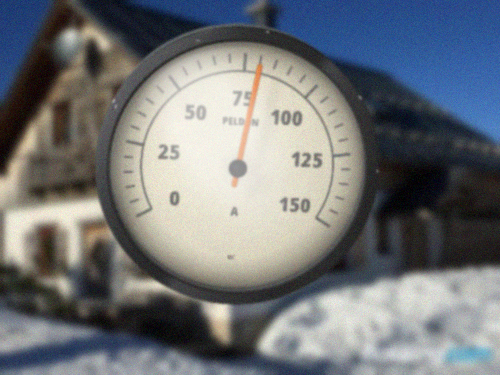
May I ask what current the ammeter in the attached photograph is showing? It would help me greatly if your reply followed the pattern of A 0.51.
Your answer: A 80
